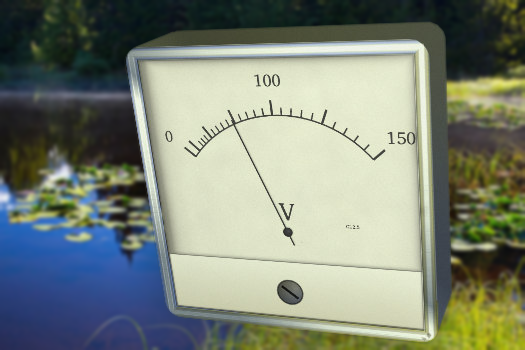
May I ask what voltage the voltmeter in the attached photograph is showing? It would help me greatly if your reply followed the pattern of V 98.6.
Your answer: V 75
